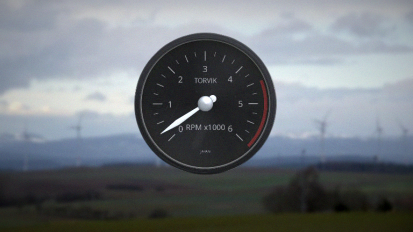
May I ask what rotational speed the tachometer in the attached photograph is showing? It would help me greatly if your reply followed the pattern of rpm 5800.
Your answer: rpm 250
